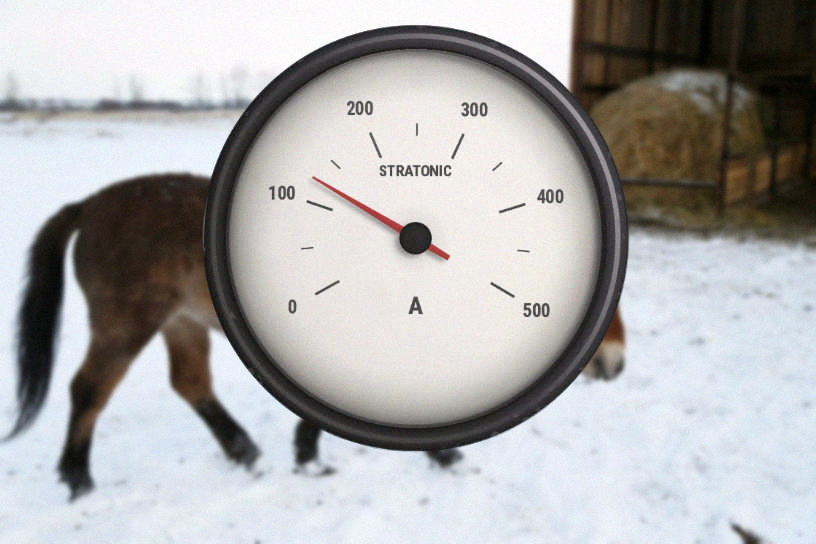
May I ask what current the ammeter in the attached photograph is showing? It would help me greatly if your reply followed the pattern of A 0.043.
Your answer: A 125
